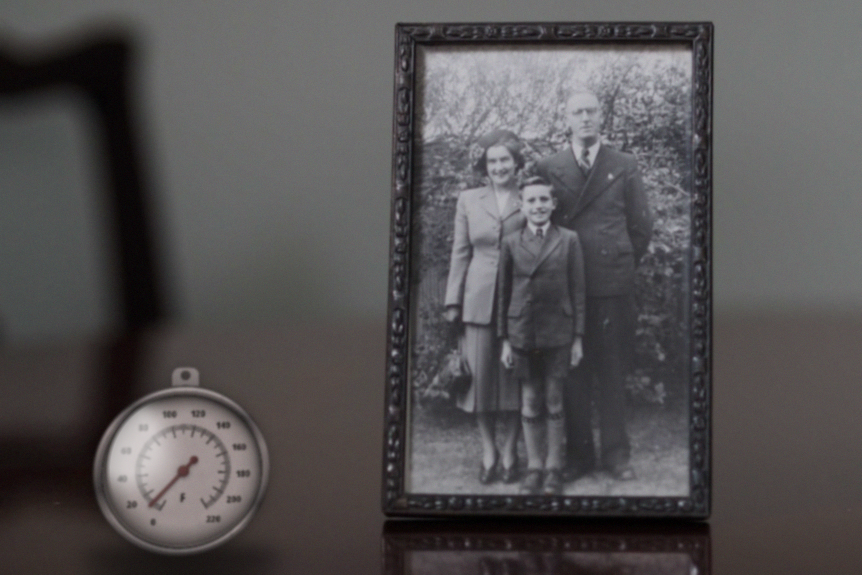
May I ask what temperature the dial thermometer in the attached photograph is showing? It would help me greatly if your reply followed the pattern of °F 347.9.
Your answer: °F 10
